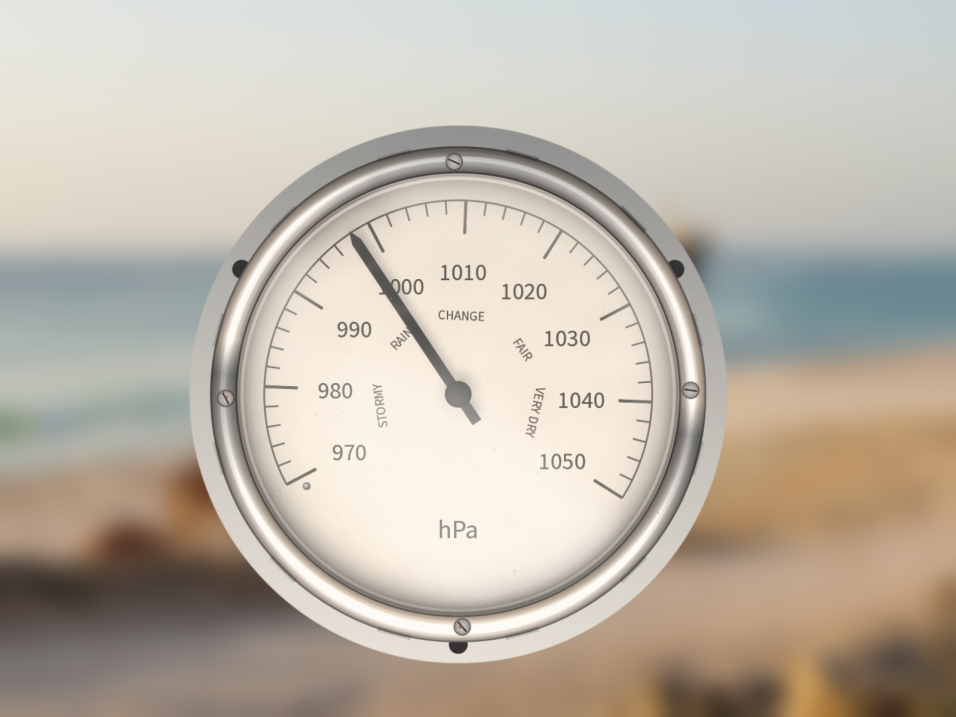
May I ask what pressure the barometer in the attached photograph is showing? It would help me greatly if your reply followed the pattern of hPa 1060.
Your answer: hPa 998
